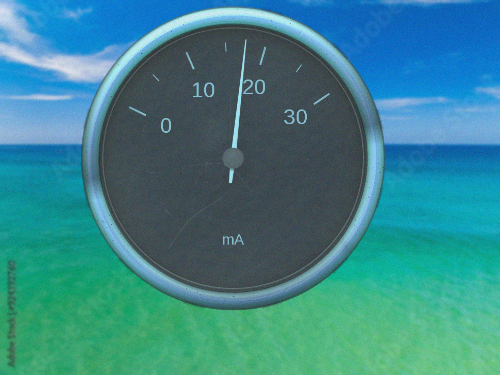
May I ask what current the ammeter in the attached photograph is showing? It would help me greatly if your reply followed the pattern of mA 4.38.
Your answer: mA 17.5
